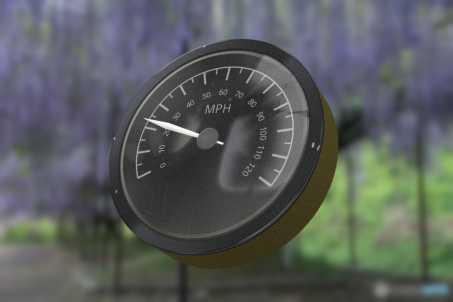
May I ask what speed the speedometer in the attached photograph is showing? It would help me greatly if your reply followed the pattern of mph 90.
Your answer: mph 22.5
